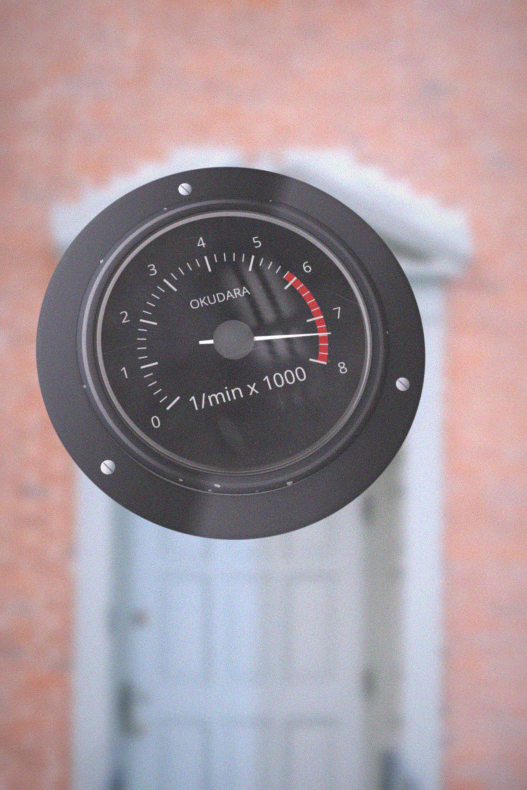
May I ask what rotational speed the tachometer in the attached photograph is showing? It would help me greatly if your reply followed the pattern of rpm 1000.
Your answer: rpm 7400
